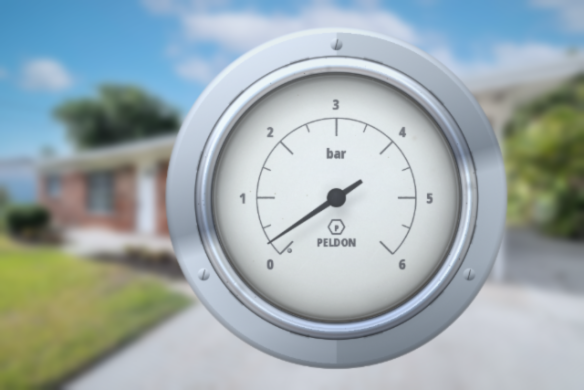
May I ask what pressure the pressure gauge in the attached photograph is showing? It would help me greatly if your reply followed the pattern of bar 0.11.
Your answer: bar 0.25
